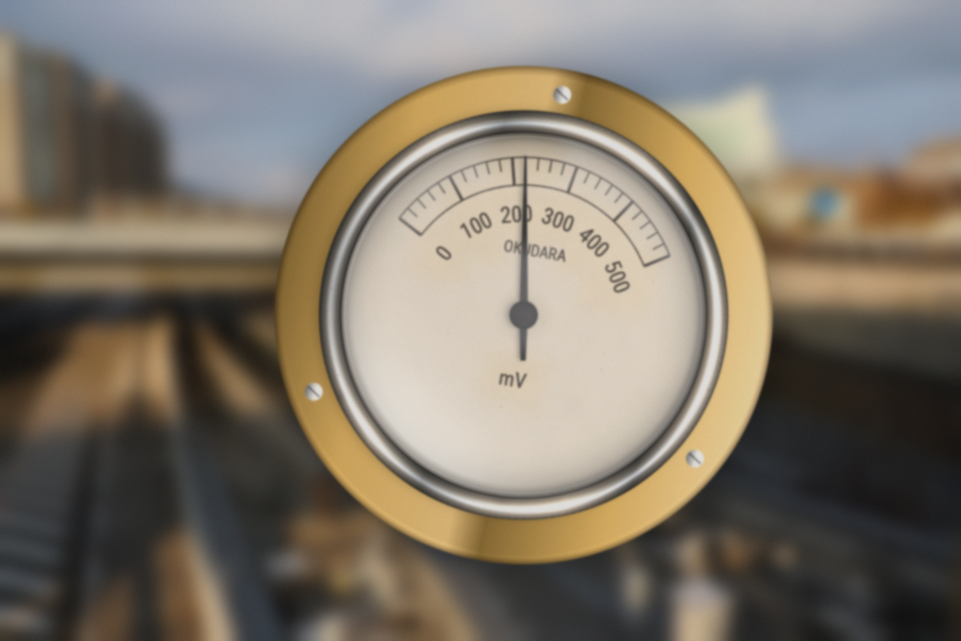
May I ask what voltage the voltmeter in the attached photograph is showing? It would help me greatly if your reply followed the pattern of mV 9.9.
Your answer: mV 220
